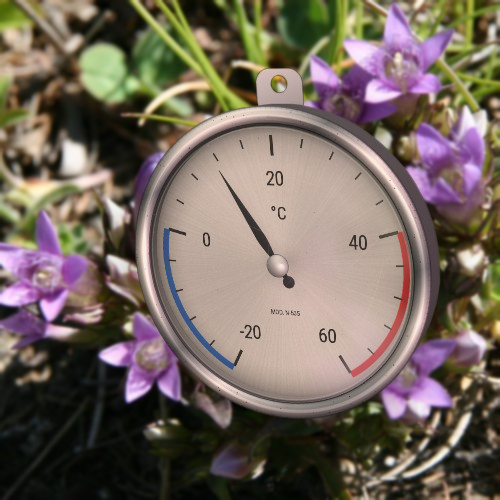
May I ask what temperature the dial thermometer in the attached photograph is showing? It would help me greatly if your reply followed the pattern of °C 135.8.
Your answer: °C 12
